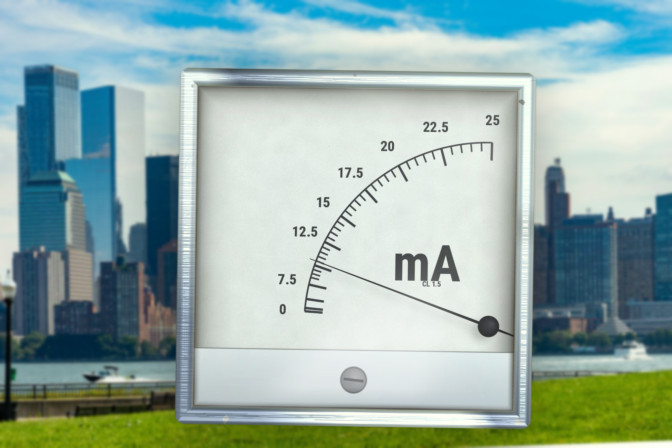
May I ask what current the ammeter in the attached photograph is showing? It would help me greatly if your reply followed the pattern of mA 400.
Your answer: mA 10.5
